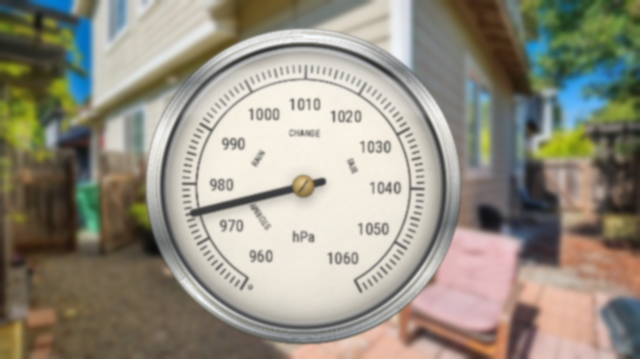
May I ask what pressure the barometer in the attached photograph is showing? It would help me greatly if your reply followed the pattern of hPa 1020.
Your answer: hPa 975
